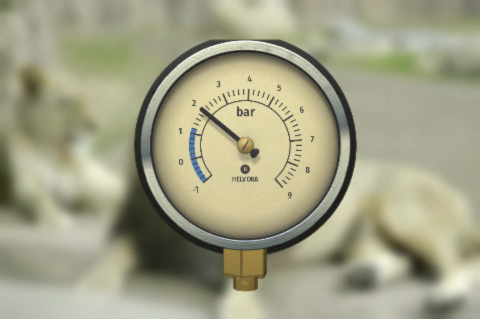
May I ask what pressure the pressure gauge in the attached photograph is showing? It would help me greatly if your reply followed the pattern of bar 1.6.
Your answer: bar 2
